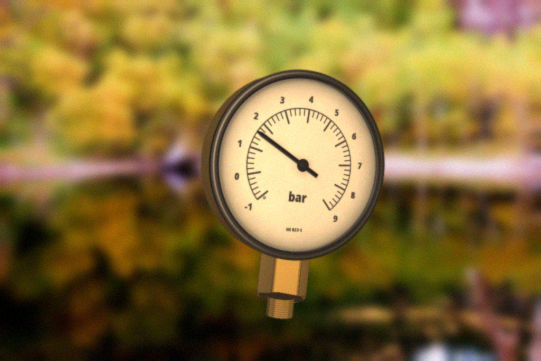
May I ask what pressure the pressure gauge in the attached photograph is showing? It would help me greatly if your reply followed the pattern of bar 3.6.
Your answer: bar 1.6
